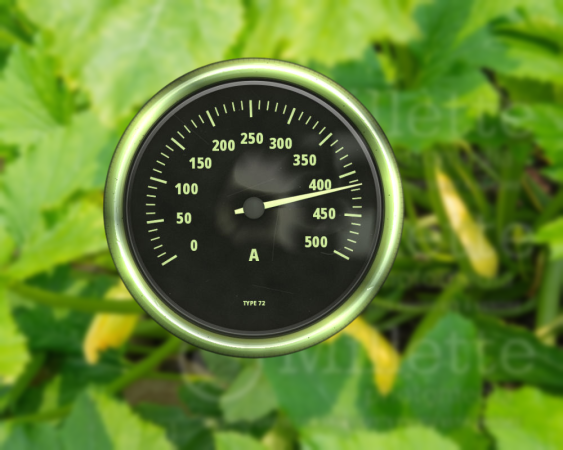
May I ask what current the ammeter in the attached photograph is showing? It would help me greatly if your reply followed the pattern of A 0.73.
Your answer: A 415
